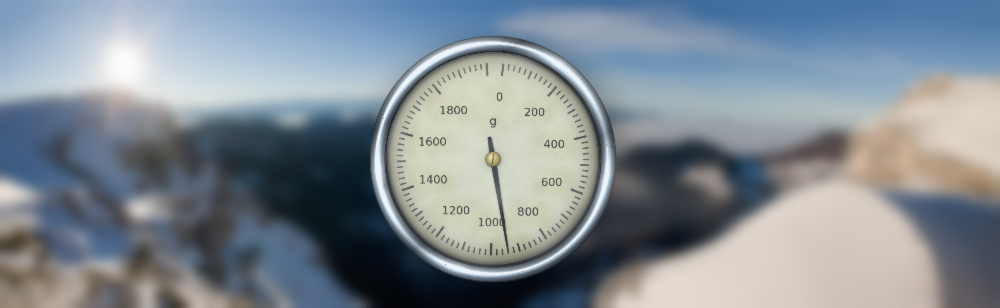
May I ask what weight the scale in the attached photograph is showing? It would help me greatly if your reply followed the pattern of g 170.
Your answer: g 940
